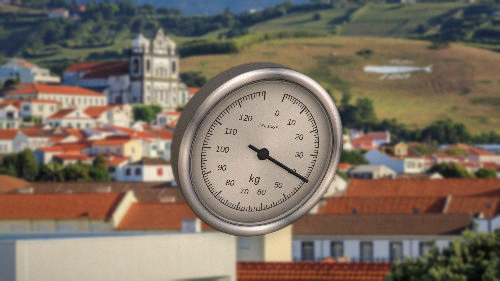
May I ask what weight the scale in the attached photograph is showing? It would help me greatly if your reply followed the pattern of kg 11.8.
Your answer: kg 40
